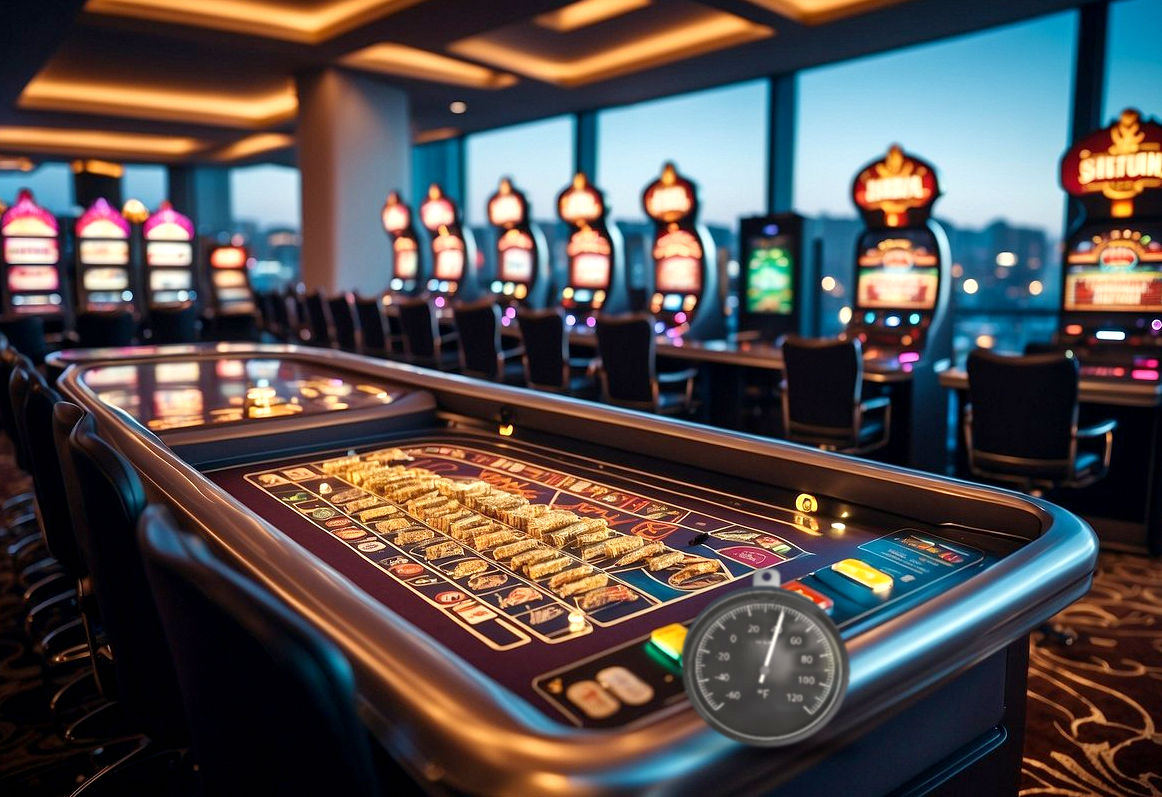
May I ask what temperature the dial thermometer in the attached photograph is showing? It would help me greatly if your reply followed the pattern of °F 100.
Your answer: °F 40
